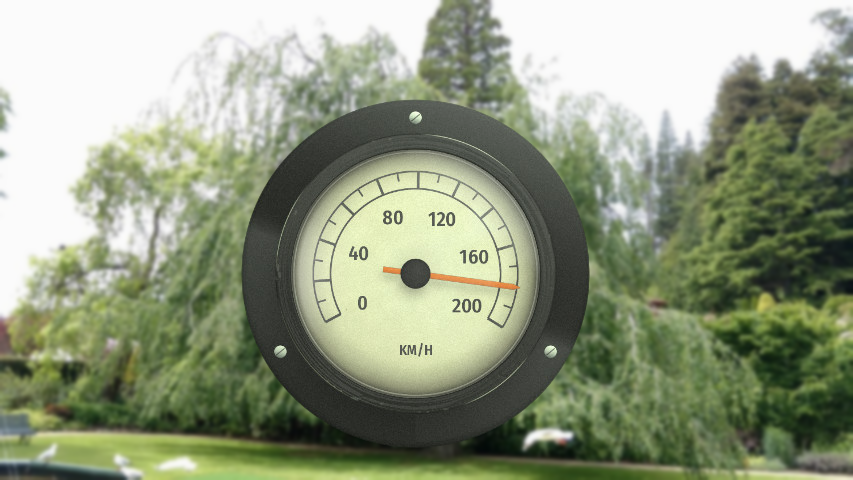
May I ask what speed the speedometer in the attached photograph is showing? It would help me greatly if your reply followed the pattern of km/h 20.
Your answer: km/h 180
